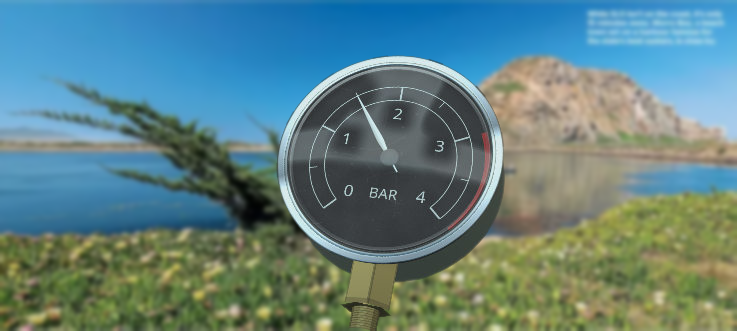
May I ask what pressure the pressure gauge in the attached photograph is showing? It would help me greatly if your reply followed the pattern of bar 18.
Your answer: bar 1.5
